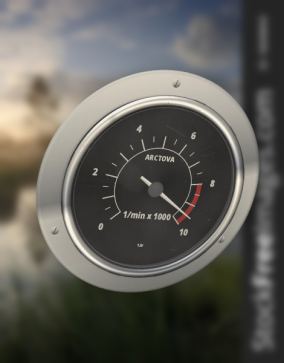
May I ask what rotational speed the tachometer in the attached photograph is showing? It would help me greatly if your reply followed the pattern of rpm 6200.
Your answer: rpm 9500
